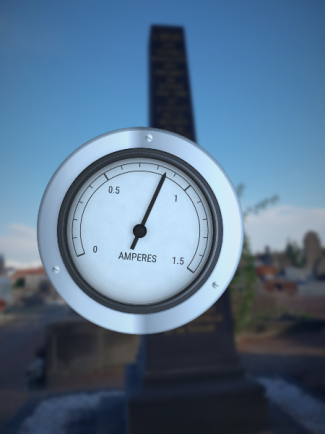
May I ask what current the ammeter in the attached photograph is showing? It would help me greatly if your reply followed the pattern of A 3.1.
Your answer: A 0.85
